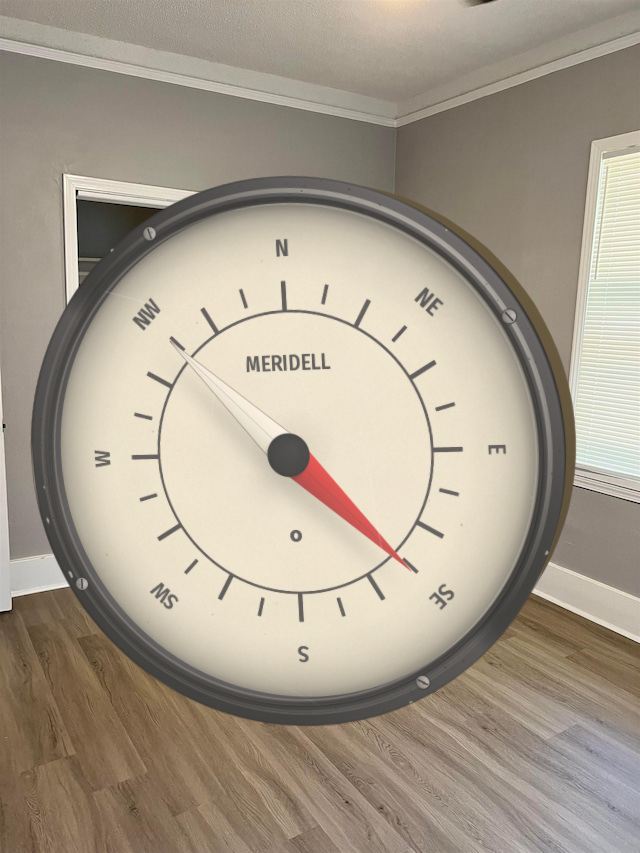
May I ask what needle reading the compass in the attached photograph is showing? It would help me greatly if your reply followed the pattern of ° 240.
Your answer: ° 135
